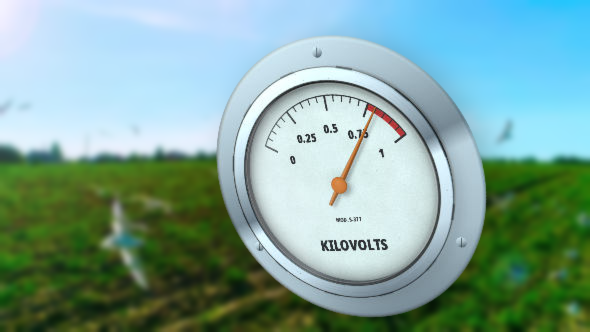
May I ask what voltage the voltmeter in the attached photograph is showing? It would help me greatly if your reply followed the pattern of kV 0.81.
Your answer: kV 0.8
